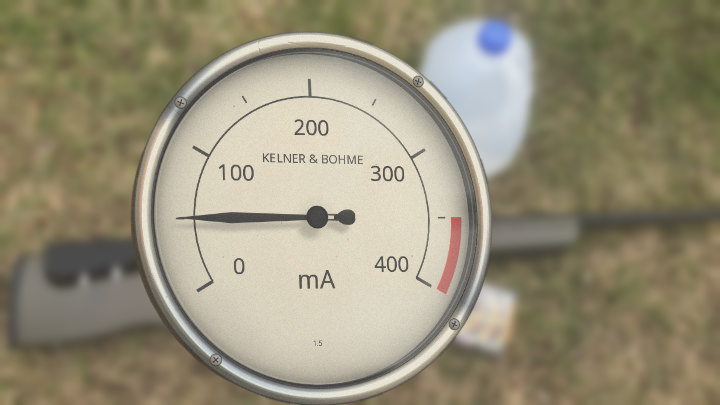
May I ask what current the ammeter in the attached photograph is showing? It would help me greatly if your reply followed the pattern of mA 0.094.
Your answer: mA 50
